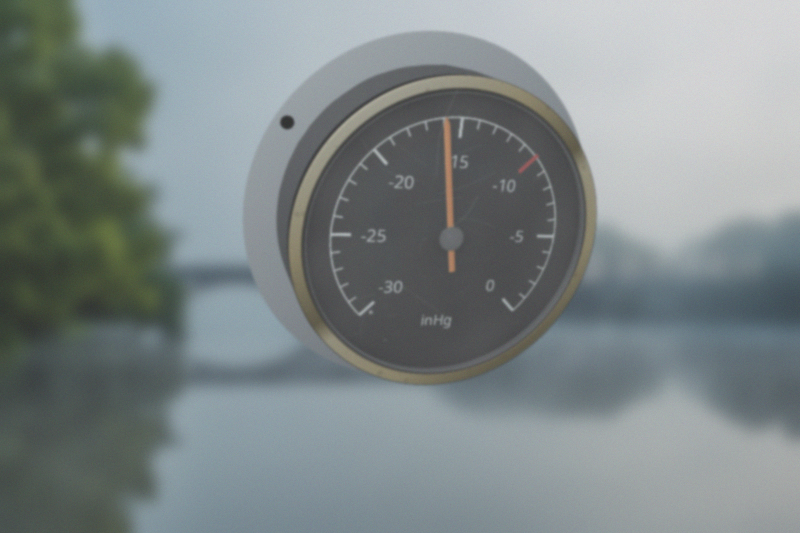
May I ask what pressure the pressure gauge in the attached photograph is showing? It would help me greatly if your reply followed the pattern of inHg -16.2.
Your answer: inHg -16
